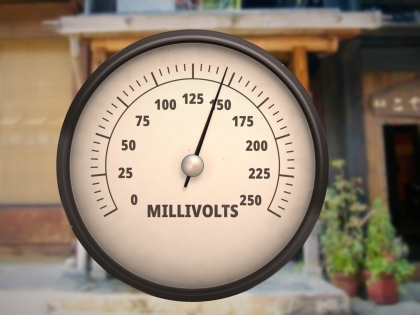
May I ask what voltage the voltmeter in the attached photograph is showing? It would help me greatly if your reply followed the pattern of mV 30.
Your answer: mV 145
